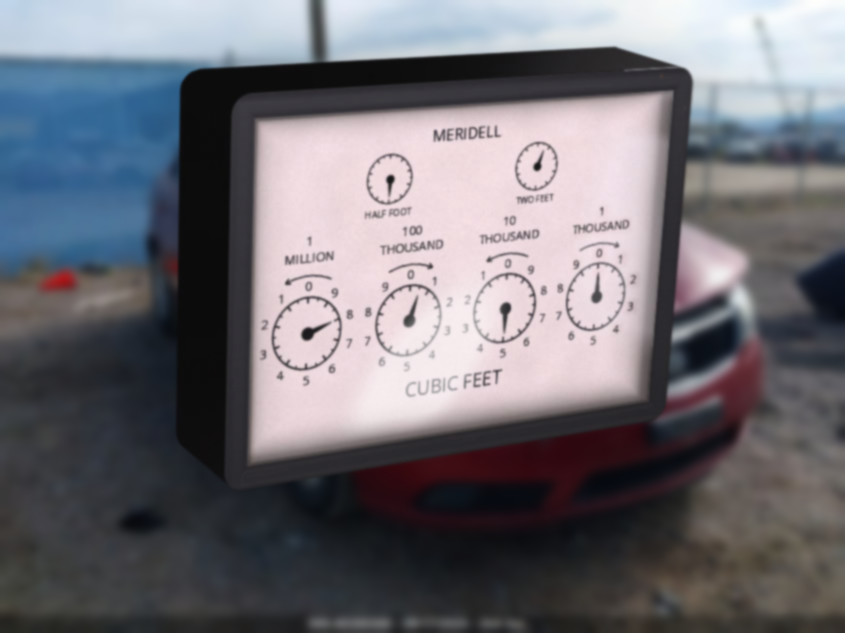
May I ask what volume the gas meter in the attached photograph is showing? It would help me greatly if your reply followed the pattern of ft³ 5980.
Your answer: ft³ 805000
